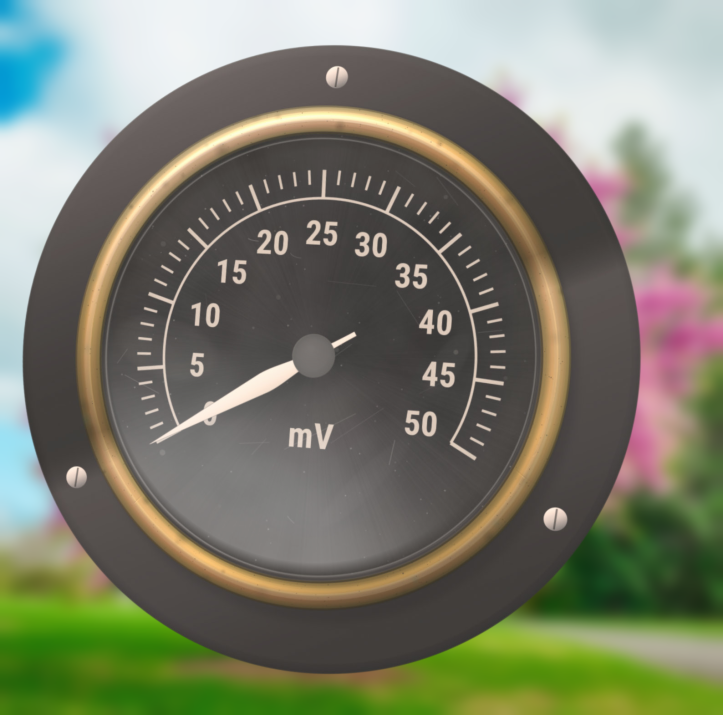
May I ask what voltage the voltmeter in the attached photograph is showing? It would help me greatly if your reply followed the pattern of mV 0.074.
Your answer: mV 0
